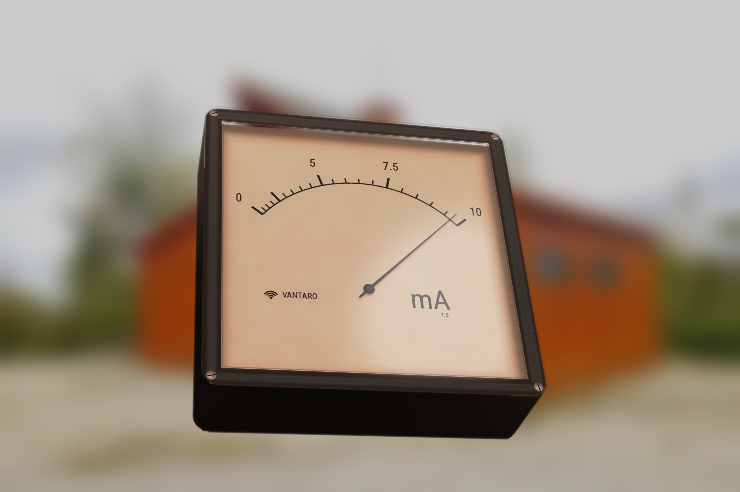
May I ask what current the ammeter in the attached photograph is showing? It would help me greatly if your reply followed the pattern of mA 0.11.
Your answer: mA 9.75
